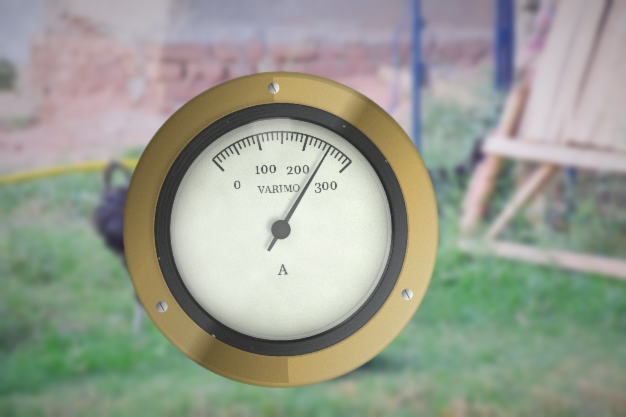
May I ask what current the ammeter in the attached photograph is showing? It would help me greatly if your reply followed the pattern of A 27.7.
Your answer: A 250
